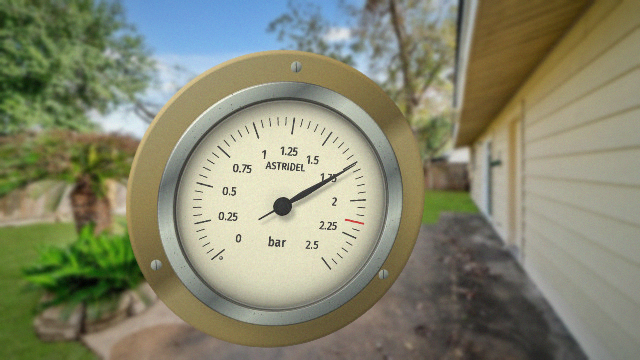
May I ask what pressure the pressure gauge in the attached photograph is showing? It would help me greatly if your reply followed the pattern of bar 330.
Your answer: bar 1.75
